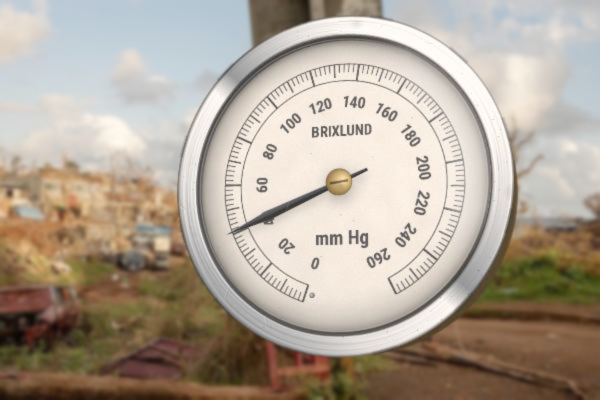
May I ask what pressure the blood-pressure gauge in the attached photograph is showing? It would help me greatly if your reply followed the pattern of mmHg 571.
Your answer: mmHg 40
